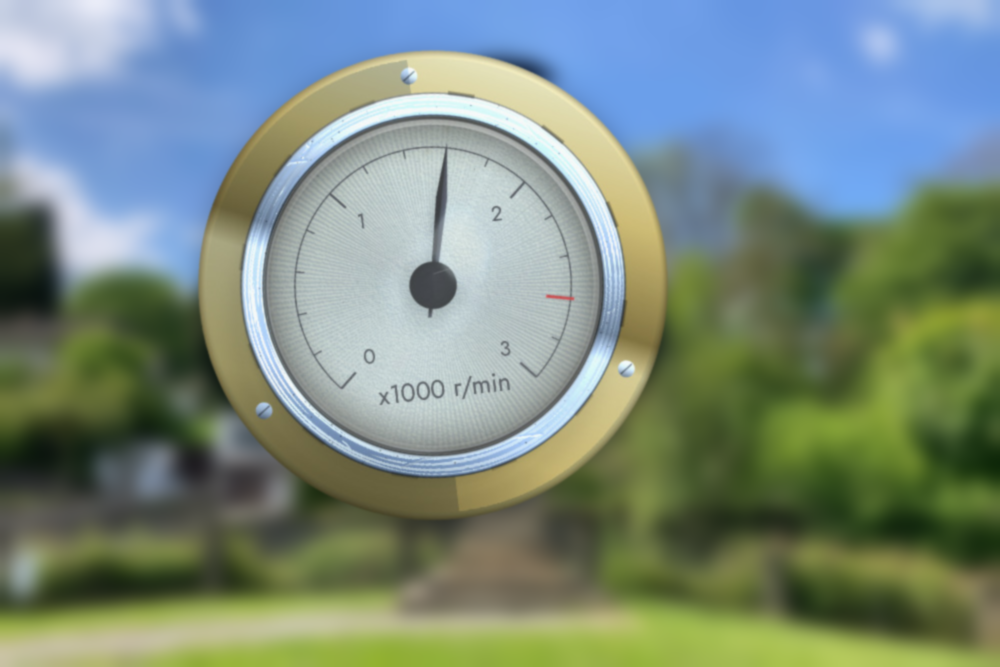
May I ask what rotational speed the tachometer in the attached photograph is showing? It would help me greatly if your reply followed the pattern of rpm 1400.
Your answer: rpm 1600
